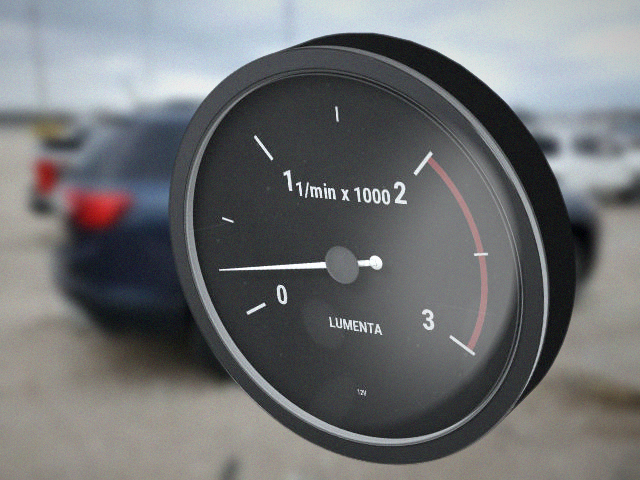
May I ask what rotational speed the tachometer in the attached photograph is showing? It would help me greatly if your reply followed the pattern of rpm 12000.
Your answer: rpm 250
